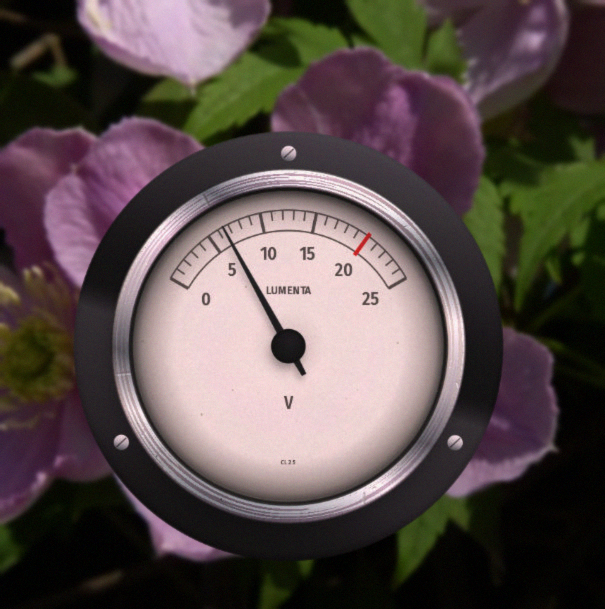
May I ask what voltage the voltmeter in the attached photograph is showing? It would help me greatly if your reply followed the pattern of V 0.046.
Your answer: V 6.5
